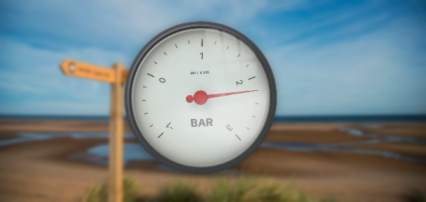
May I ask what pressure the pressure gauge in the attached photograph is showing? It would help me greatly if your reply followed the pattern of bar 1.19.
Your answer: bar 2.2
